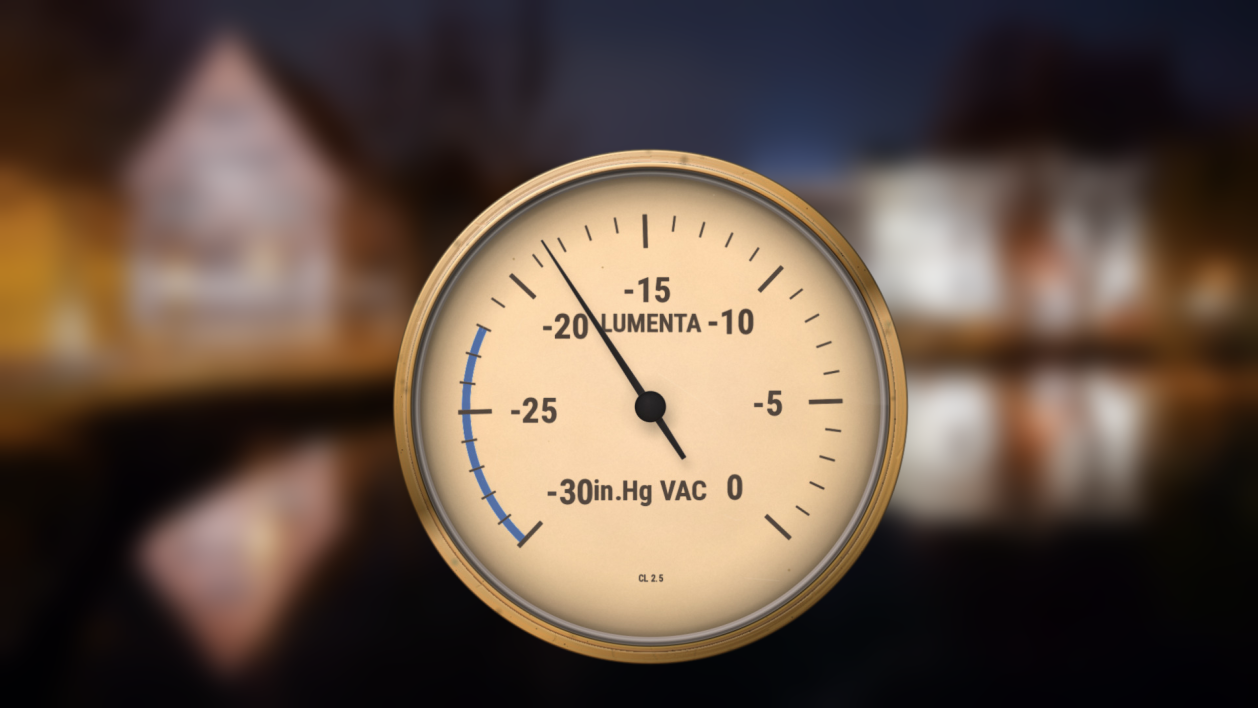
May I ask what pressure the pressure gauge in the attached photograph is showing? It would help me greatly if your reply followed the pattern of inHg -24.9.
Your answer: inHg -18.5
